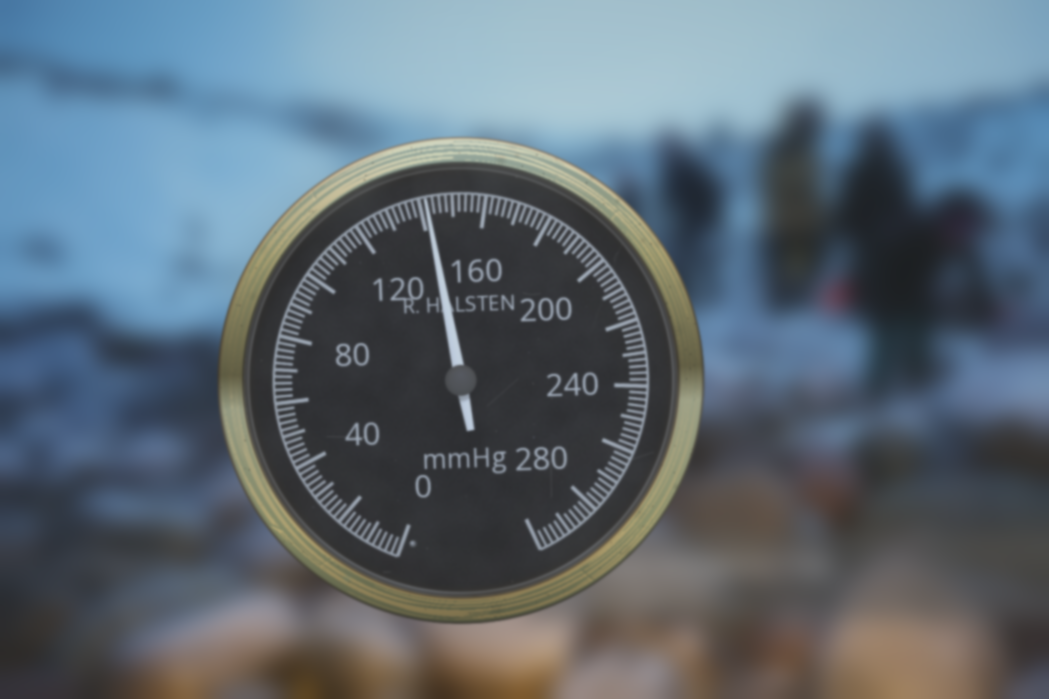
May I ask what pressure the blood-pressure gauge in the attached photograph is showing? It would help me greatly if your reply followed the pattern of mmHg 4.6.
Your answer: mmHg 142
